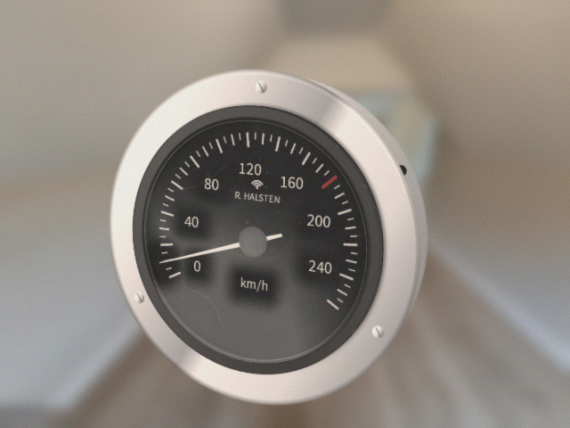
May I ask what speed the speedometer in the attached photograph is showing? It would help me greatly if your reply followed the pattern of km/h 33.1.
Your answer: km/h 10
